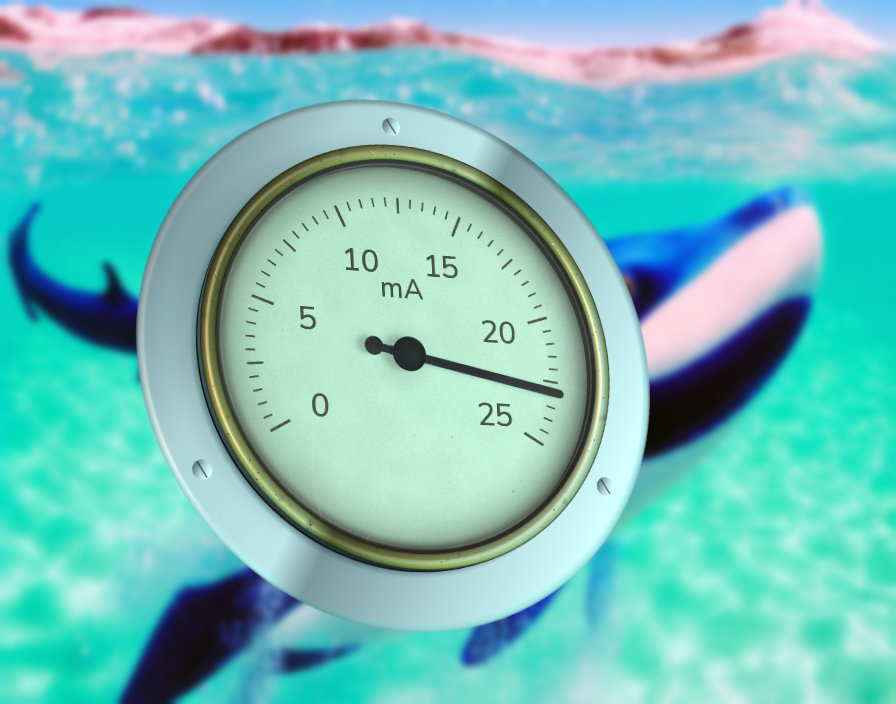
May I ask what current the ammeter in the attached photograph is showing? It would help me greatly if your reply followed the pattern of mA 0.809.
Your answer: mA 23
